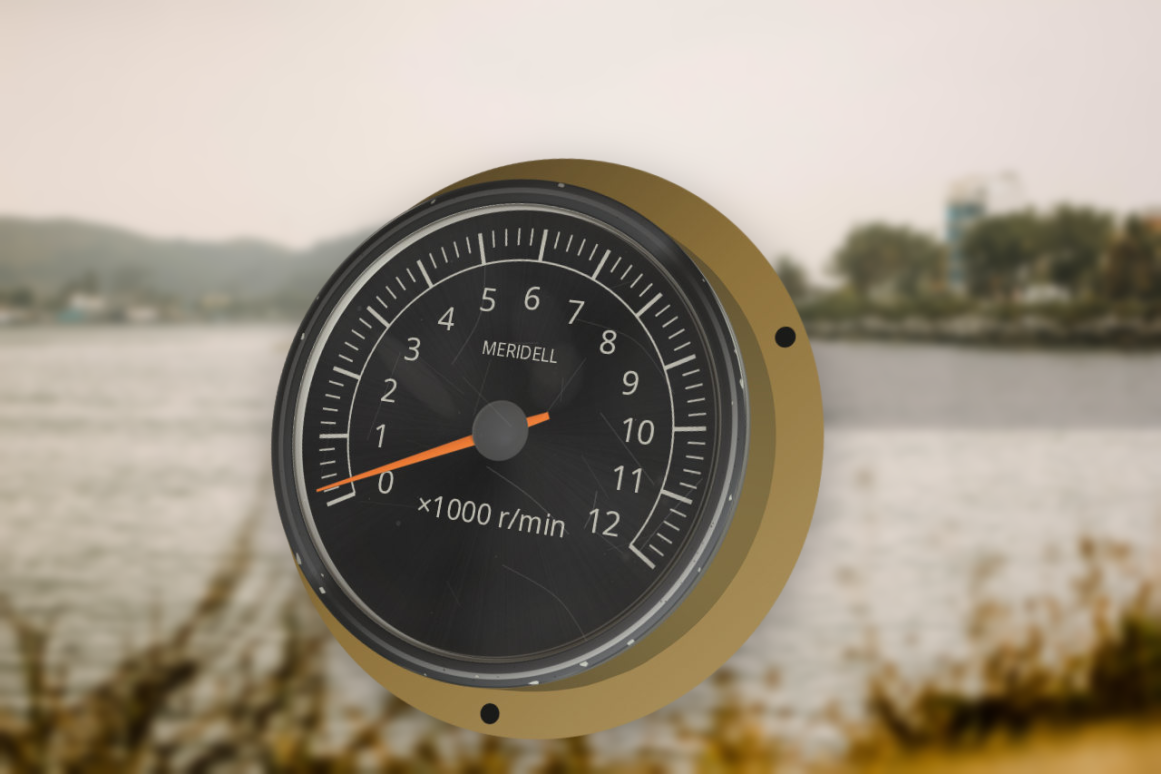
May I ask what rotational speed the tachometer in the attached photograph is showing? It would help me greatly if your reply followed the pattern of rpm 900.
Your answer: rpm 200
